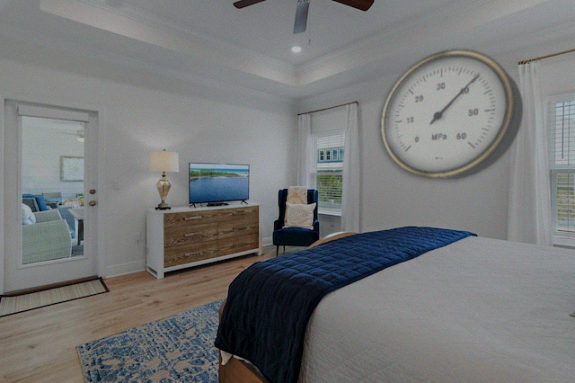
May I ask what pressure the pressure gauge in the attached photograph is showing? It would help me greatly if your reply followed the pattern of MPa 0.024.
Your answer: MPa 40
